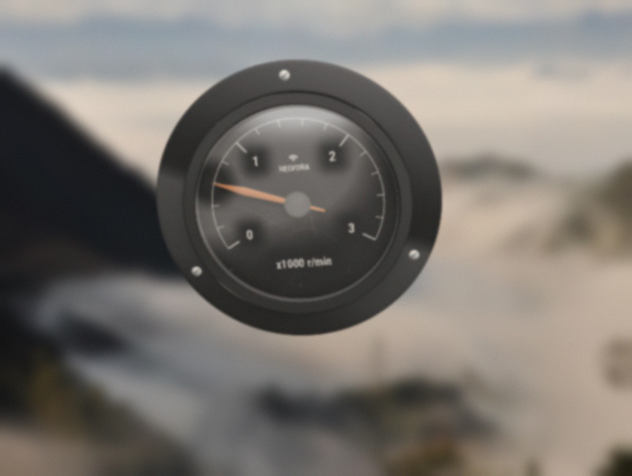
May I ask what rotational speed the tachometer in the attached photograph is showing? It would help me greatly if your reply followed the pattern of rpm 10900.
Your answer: rpm 600
